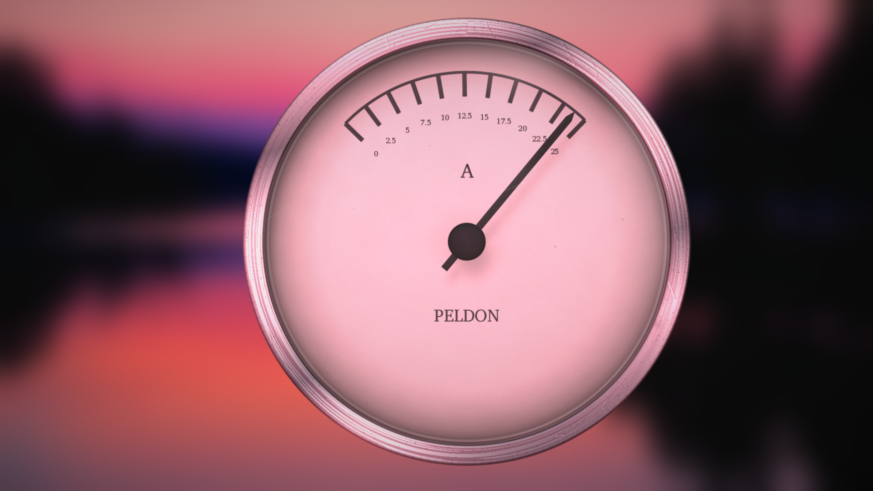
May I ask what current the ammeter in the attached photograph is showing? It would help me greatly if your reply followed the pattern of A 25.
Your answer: A 23.75
